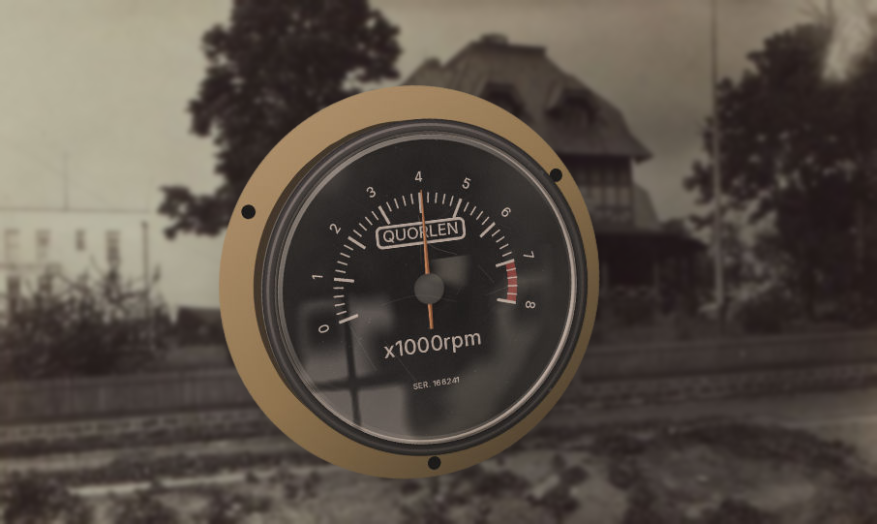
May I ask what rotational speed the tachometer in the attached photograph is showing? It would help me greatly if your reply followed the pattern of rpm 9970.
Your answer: rpm 4000
